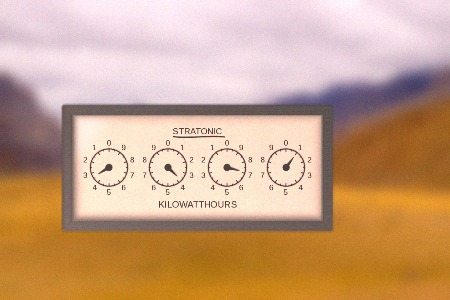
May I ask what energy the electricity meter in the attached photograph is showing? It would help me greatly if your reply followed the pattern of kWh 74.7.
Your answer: kWh 3371
